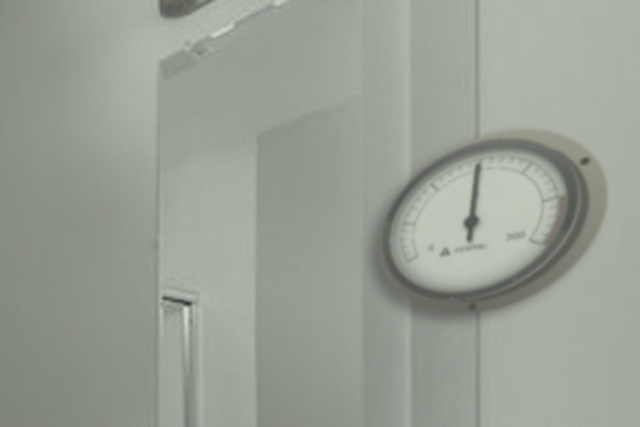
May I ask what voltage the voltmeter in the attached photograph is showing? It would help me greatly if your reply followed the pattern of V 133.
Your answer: V 150
